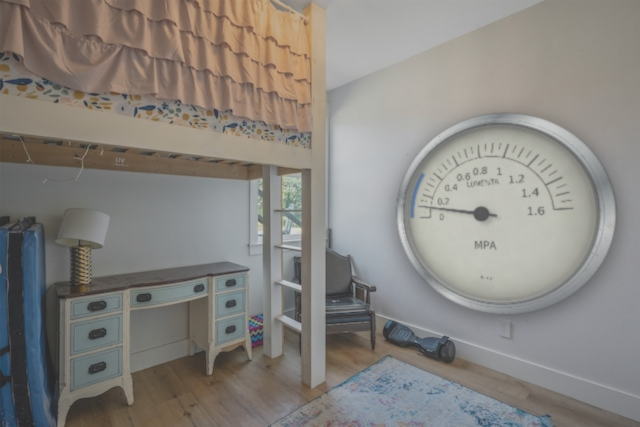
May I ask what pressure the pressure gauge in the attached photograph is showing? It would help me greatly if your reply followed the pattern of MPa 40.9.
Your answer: MPa 0.1
